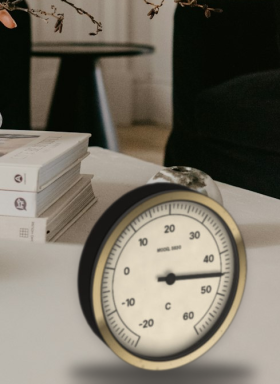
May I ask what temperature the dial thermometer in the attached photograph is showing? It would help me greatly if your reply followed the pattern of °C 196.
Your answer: °C 45
